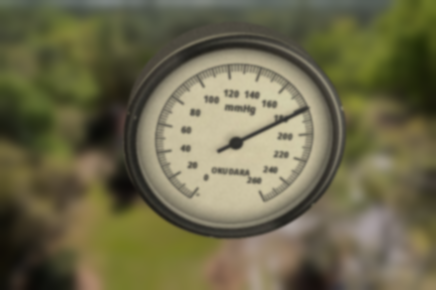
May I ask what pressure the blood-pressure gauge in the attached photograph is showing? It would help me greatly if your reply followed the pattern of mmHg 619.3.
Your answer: mmHg 180
